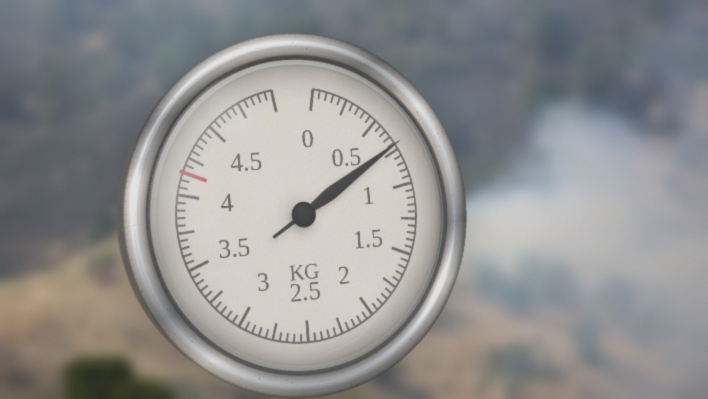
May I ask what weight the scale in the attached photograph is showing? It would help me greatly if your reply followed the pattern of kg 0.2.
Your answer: kg 0.7
